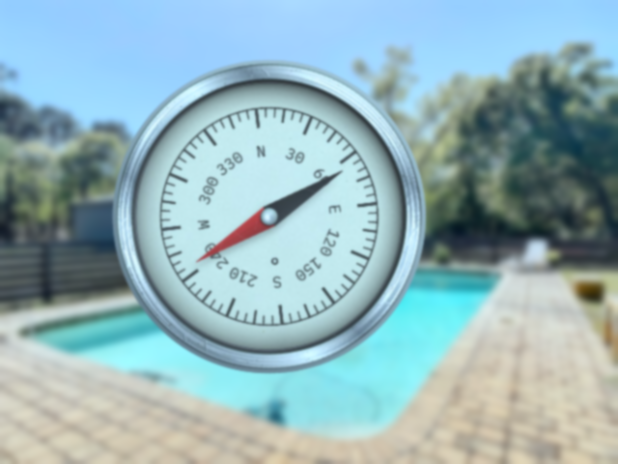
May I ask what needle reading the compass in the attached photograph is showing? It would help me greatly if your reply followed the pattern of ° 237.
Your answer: ° 245
